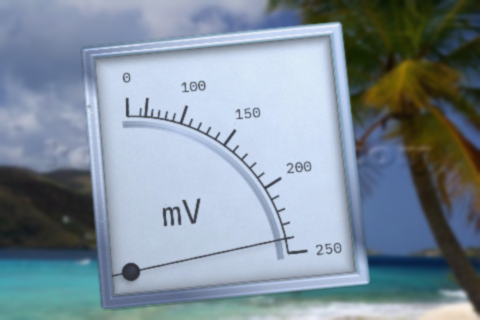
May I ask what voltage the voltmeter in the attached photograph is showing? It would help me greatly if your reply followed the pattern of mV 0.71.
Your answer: mV 240
